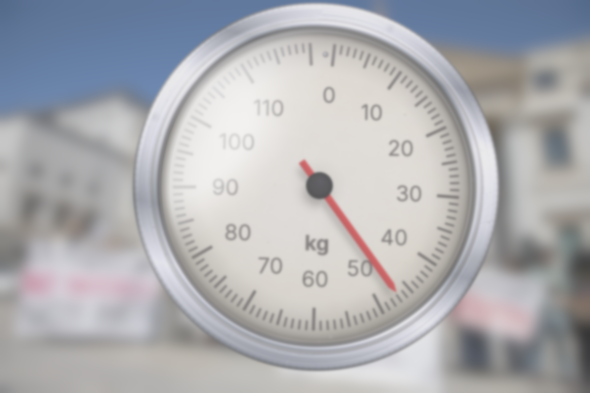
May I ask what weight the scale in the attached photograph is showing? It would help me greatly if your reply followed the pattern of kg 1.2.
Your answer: kg 47
